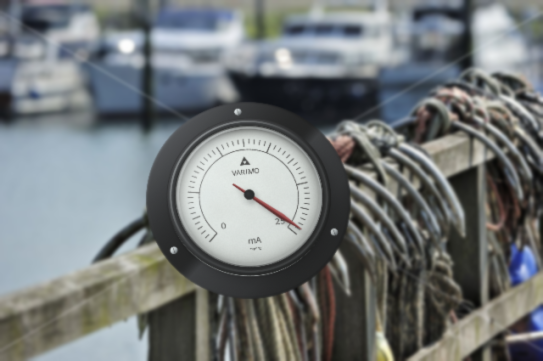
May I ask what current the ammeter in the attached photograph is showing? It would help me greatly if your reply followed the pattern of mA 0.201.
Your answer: mA 24.5
